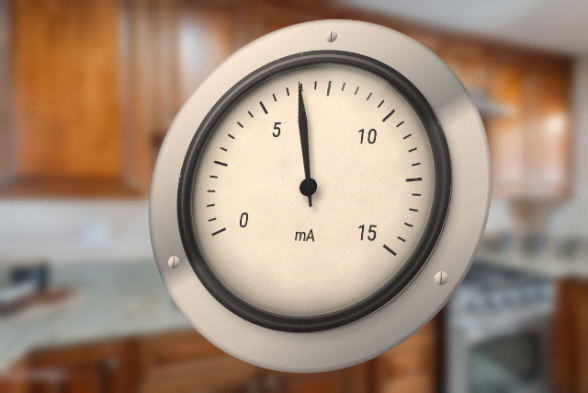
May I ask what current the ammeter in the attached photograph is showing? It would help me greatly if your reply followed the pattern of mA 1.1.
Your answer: mA 6.5
